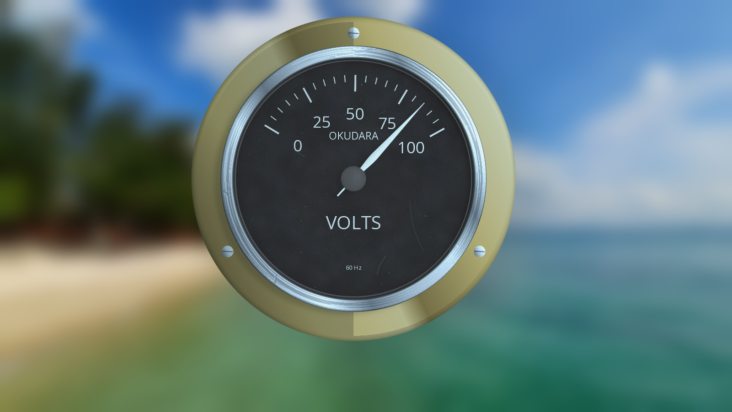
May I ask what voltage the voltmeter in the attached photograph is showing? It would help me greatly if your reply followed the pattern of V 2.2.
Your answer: V 85
